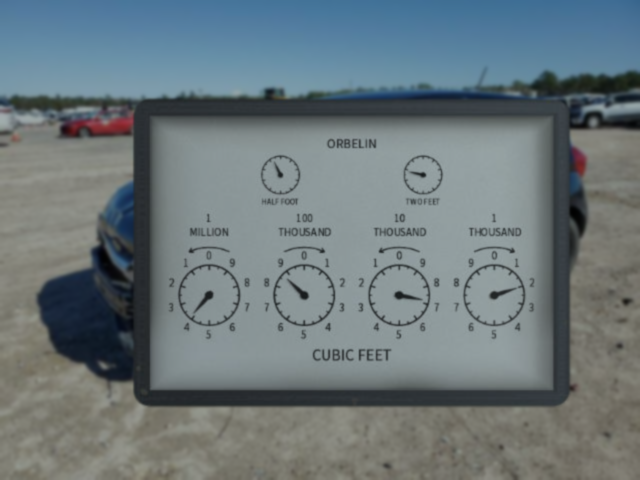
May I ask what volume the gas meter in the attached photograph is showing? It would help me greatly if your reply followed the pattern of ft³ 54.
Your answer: ft³ 387200
